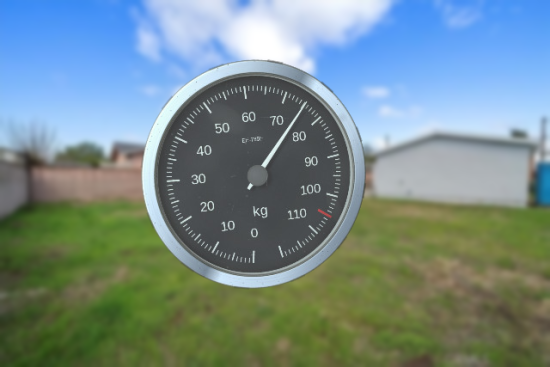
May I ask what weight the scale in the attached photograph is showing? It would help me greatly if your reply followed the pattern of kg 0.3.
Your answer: kg 75
